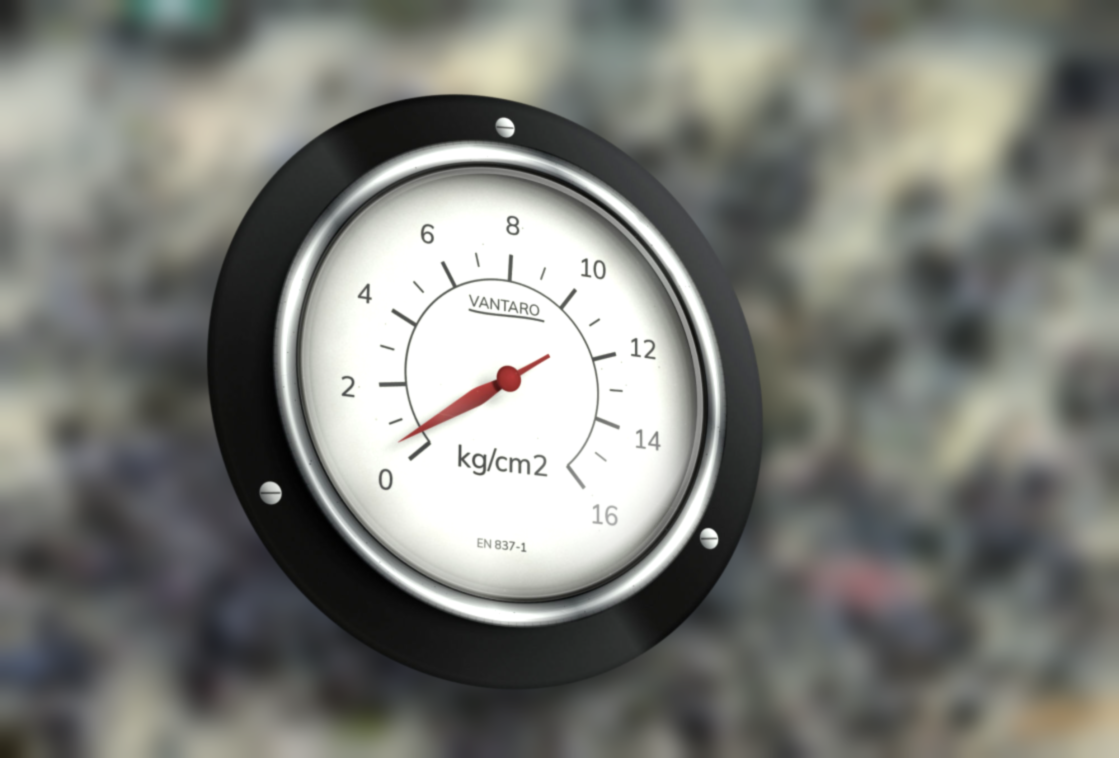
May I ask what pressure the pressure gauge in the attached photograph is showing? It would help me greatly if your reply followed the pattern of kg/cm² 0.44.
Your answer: kg/cm² 0.5
